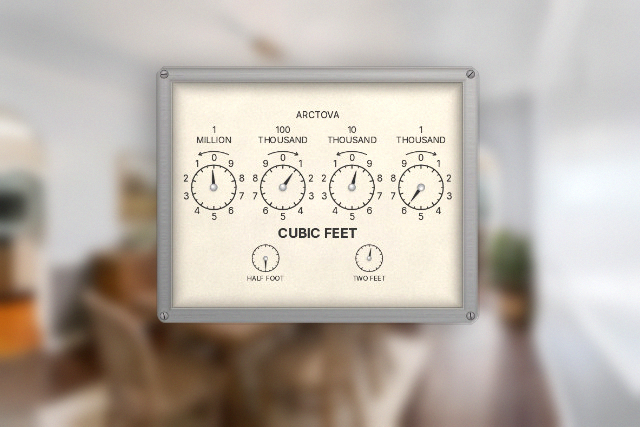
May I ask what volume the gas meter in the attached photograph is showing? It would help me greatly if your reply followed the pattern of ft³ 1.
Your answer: ft³ 9600
